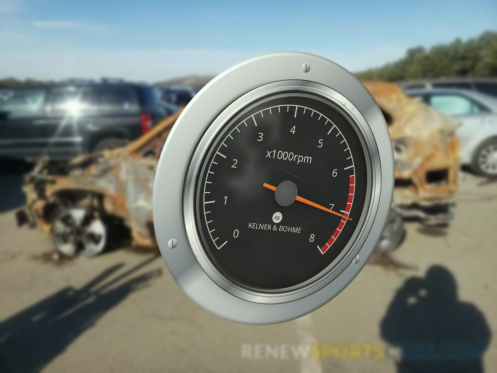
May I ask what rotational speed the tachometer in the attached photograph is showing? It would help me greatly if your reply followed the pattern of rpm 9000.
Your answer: rpm 7100
